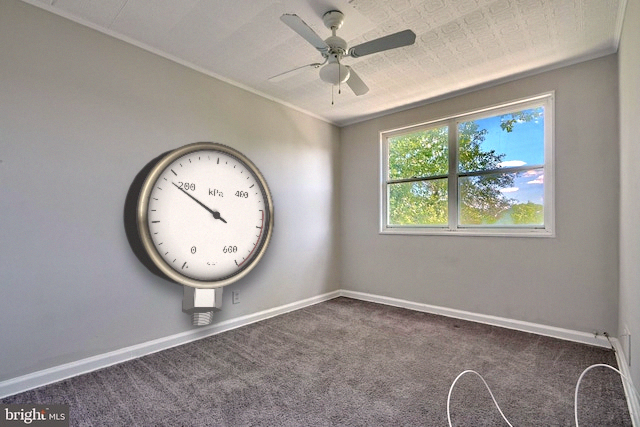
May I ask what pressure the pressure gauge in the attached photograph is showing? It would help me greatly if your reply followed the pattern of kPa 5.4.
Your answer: kPa 180
